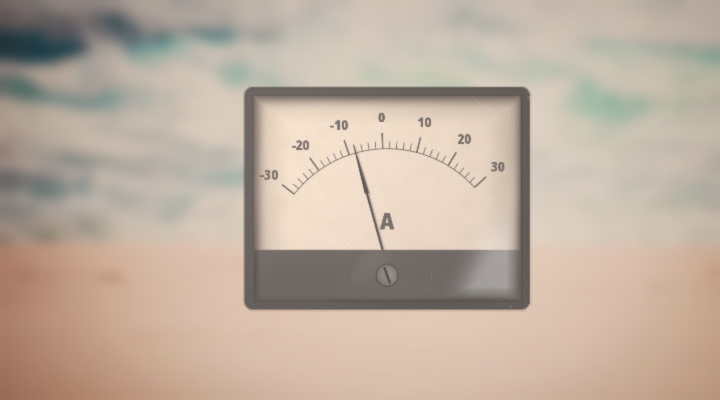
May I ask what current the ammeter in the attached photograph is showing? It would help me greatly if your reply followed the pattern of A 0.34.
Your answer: A -8
